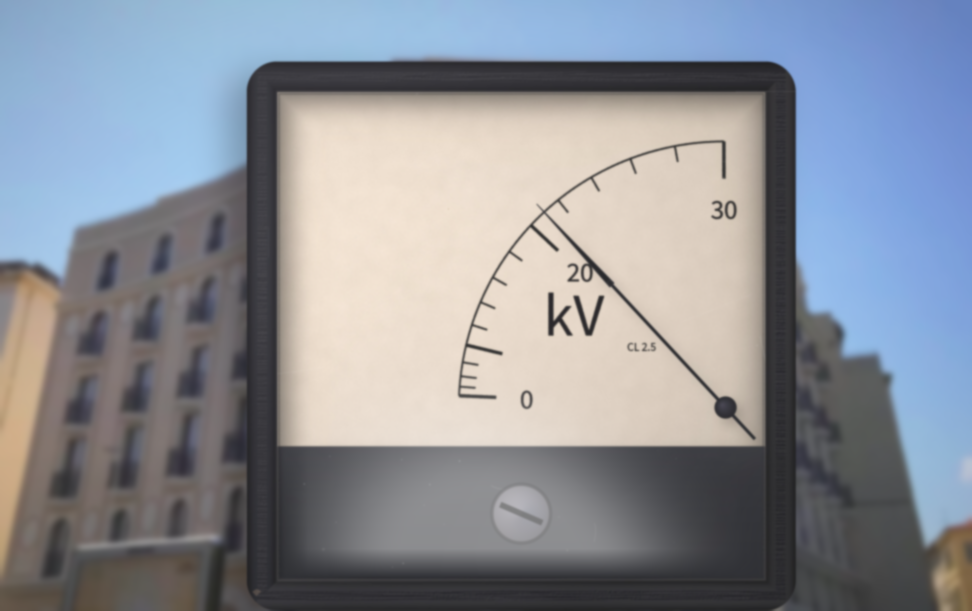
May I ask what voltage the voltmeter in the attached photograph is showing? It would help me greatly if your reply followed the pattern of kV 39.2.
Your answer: kV 21
